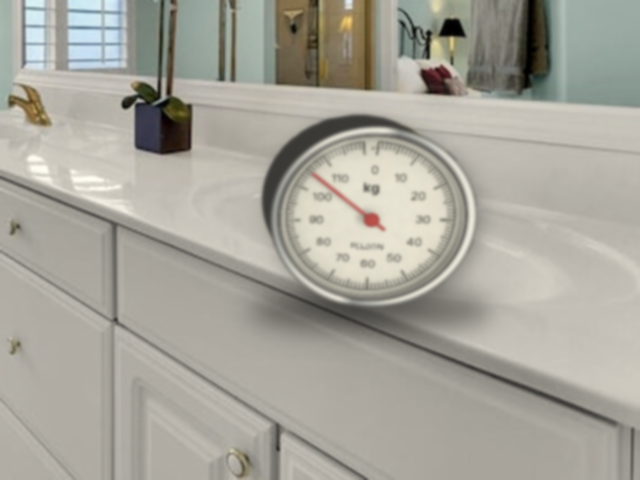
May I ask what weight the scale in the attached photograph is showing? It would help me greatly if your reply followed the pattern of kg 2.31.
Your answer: kg 105
